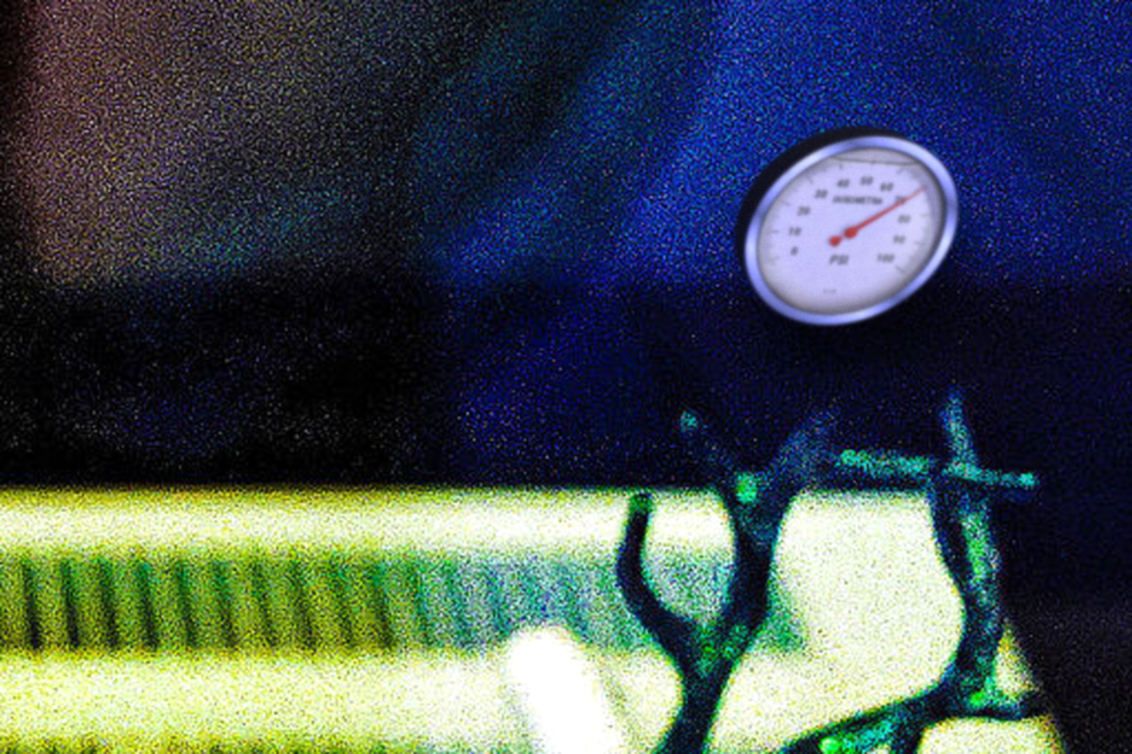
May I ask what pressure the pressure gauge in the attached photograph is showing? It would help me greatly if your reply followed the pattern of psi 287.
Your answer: psi 70
